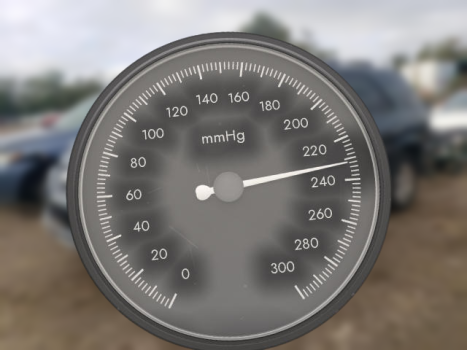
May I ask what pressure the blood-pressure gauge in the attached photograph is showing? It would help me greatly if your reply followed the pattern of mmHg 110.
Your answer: mmHg 232
